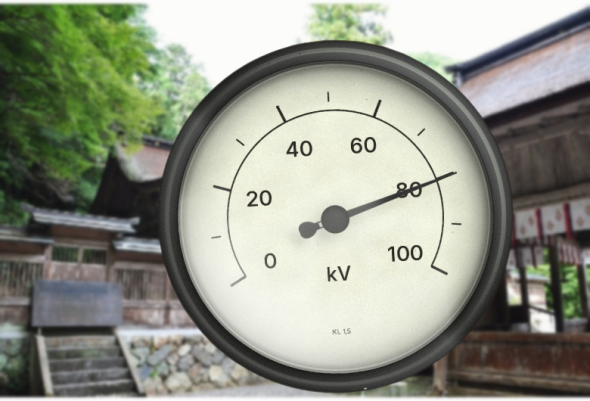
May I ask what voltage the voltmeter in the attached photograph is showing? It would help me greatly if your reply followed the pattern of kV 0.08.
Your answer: kV 80
